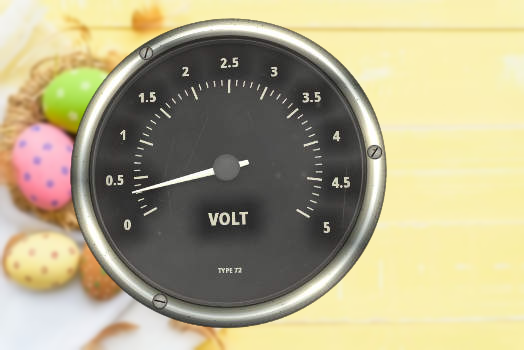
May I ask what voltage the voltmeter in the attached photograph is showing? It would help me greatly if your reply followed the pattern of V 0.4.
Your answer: V 0.3
